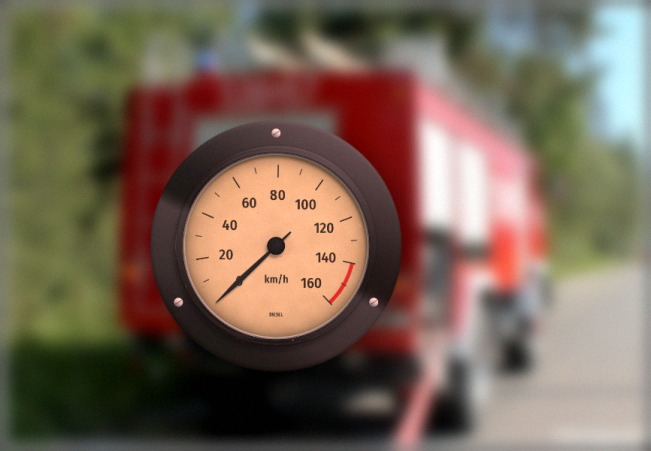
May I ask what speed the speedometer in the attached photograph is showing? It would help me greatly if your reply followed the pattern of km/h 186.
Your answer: km/h 0
